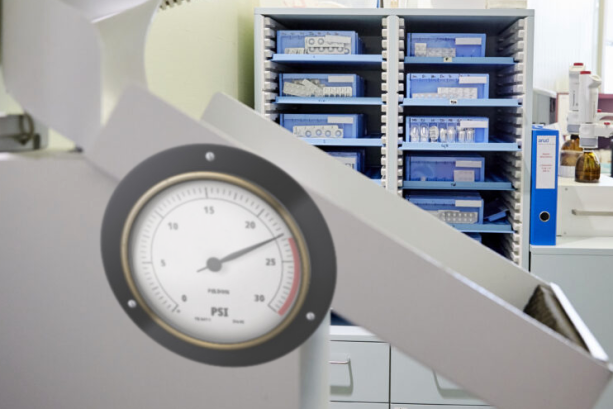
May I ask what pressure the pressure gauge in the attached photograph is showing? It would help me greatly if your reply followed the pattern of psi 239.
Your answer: psi 22.5
